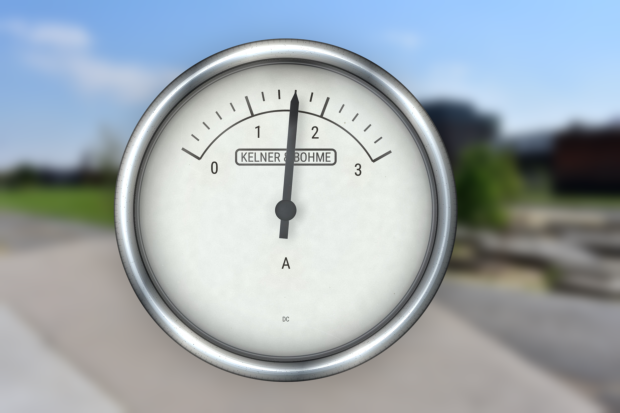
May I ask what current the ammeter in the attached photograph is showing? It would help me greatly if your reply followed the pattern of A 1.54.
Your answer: A 1.6
